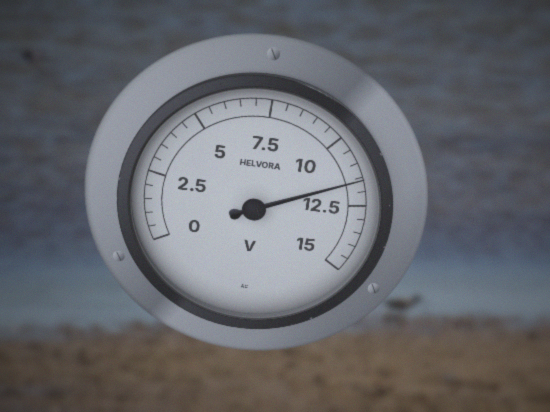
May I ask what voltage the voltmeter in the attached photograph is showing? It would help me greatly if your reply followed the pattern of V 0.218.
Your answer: V 11.5
